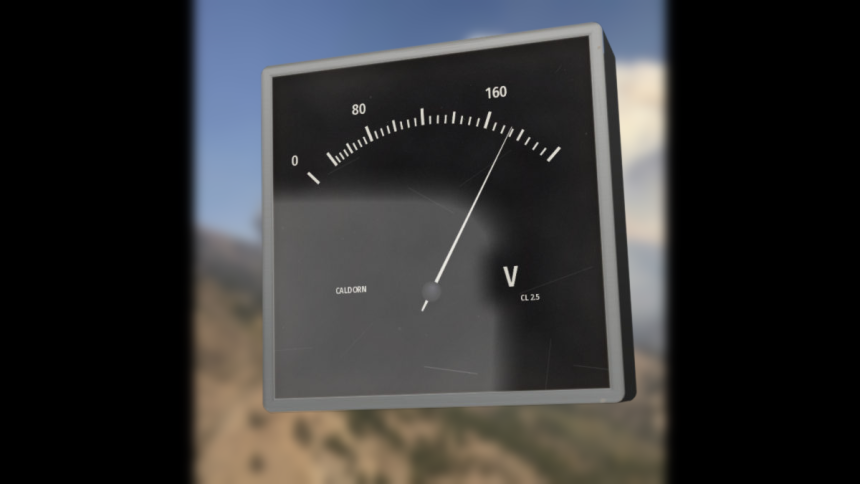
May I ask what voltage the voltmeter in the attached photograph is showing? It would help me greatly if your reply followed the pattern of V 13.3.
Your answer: V 175
